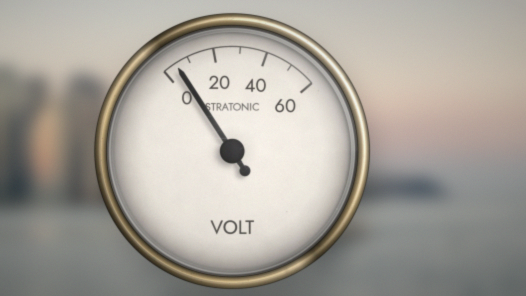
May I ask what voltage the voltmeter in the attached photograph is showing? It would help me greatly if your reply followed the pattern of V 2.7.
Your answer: V 5
